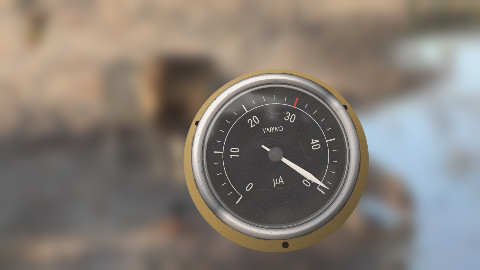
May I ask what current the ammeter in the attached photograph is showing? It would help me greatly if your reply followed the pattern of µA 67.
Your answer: µA 49
